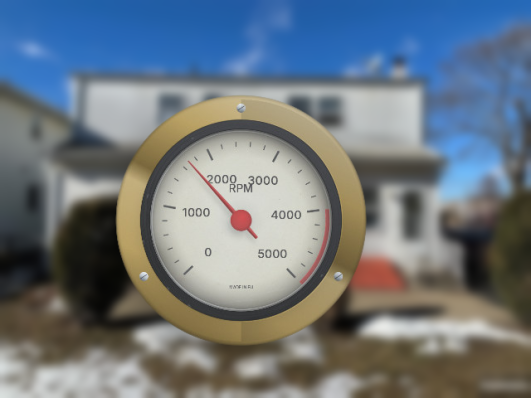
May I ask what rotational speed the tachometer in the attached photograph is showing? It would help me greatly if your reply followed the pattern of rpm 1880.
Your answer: rpm 1700
